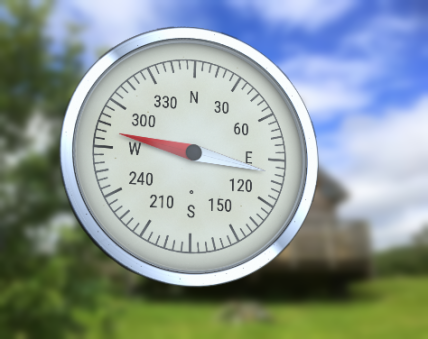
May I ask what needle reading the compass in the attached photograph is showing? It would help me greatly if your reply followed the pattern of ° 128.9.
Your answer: ° 280
